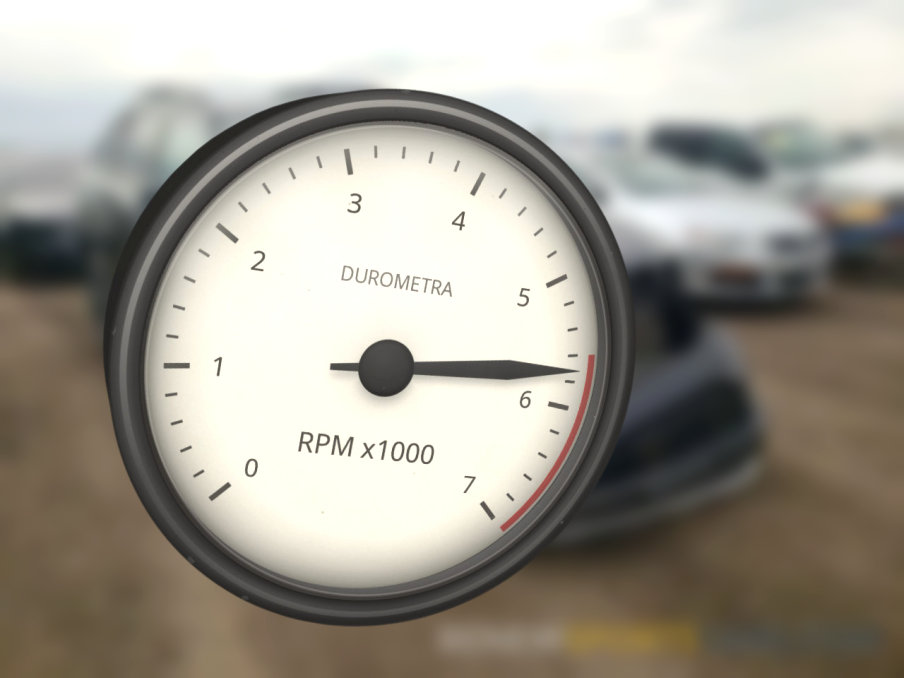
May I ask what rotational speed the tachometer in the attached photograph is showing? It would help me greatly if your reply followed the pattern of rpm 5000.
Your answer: rpm 5700
